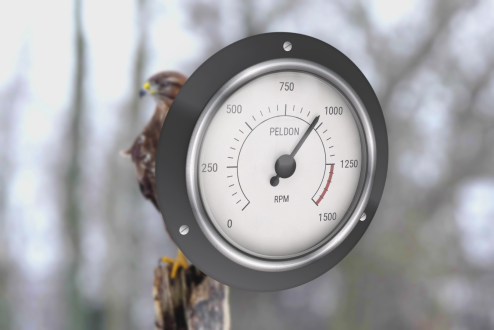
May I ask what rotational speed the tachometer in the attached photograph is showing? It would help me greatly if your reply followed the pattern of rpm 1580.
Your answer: rpm 950
